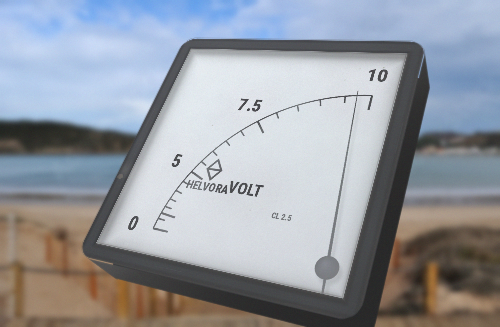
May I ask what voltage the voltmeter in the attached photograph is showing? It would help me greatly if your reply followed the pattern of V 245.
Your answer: V 9.75
